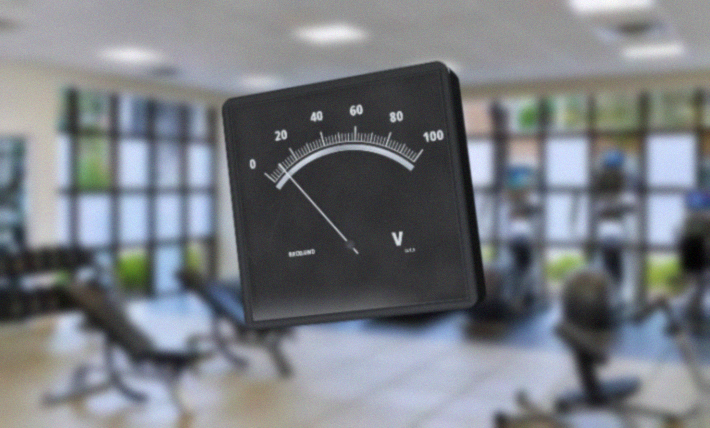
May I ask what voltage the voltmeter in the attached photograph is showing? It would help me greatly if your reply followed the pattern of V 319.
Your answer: V 10
